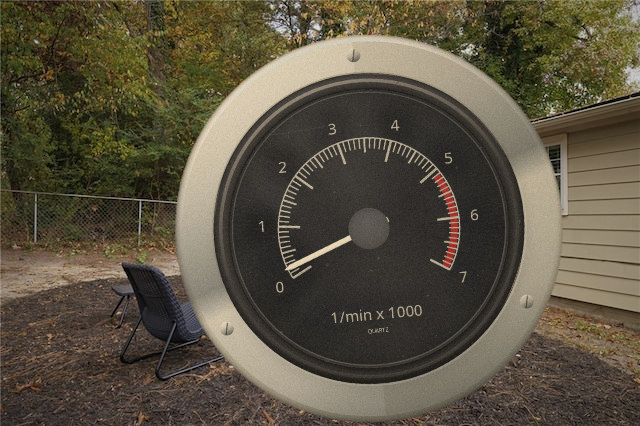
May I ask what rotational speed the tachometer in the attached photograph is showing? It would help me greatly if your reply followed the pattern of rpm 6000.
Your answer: rpm 200
